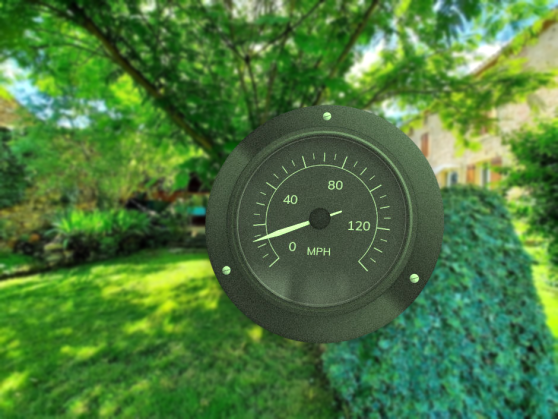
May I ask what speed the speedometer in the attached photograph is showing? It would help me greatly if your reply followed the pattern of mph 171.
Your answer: mph 12.5
